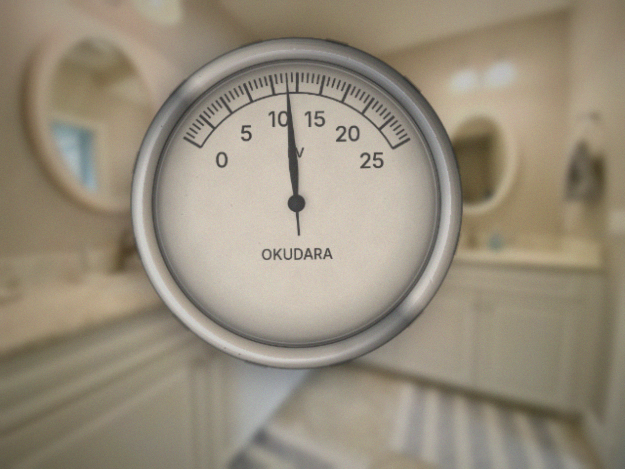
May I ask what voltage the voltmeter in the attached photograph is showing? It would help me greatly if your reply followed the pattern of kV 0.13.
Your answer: kV 11.5
